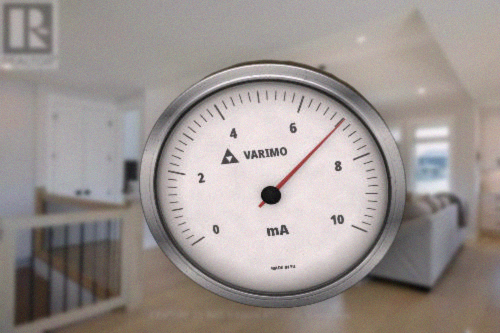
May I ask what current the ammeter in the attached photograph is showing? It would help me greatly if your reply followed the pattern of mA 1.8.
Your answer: mA 7
